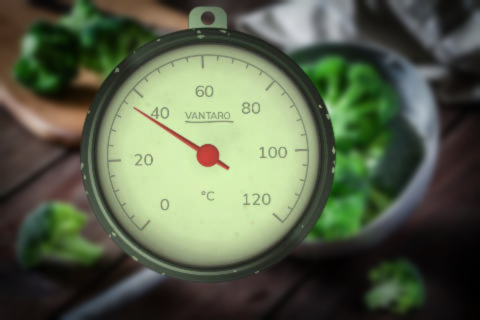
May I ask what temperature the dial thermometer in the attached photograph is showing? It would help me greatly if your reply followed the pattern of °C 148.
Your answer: °C 36
